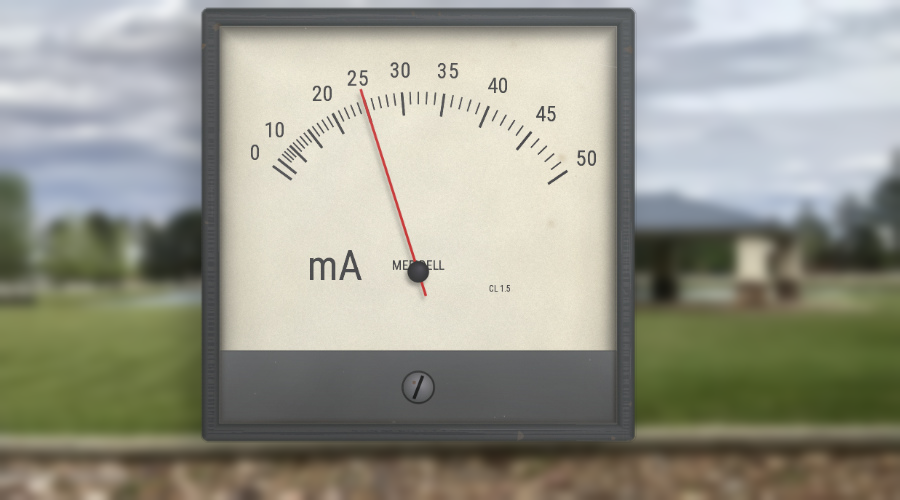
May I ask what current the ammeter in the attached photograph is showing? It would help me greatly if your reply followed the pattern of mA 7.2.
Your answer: mA 25
